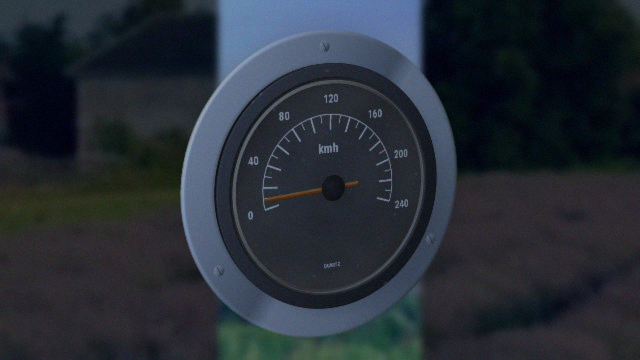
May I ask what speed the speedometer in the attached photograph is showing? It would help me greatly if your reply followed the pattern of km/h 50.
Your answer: km/h 10
